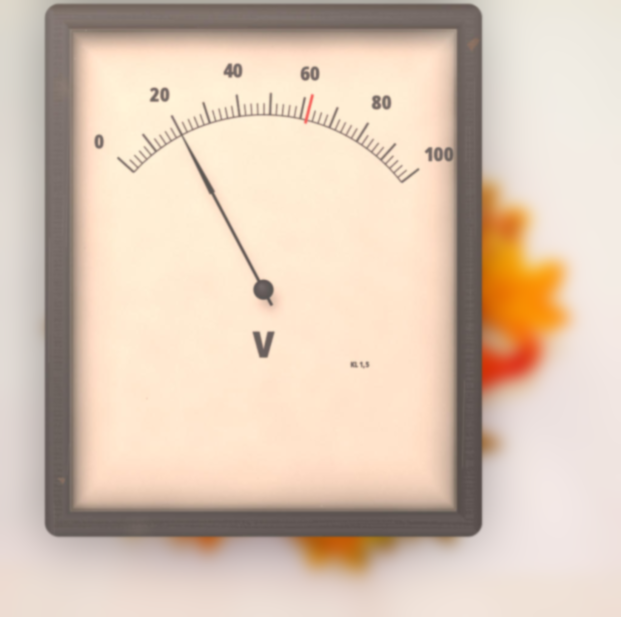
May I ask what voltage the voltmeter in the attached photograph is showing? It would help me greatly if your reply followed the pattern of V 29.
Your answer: V 20
